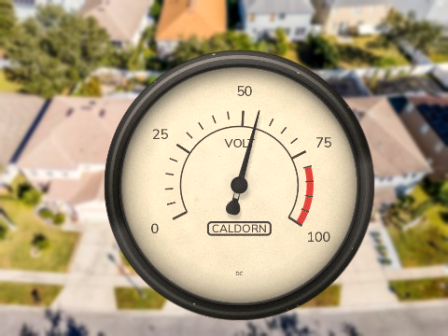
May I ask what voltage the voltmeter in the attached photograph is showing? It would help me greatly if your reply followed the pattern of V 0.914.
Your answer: V 55
